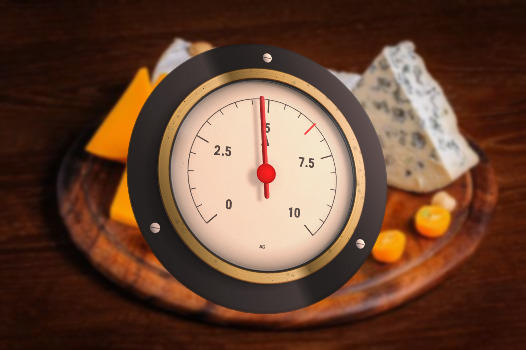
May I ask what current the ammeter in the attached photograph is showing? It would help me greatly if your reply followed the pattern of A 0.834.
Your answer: A 4.75
